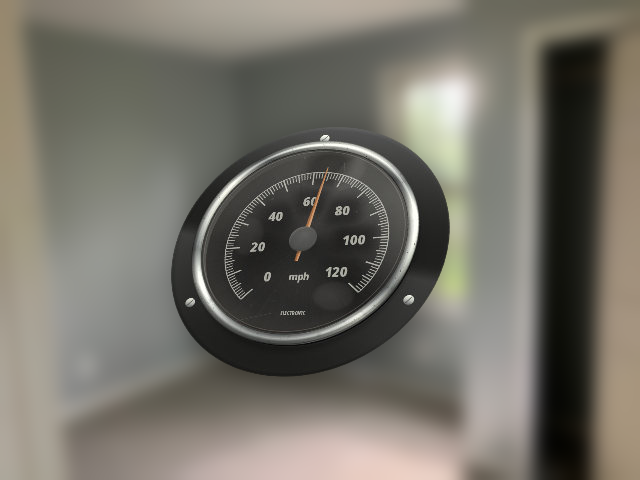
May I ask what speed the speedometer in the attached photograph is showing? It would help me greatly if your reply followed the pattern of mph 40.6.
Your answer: mph 65
